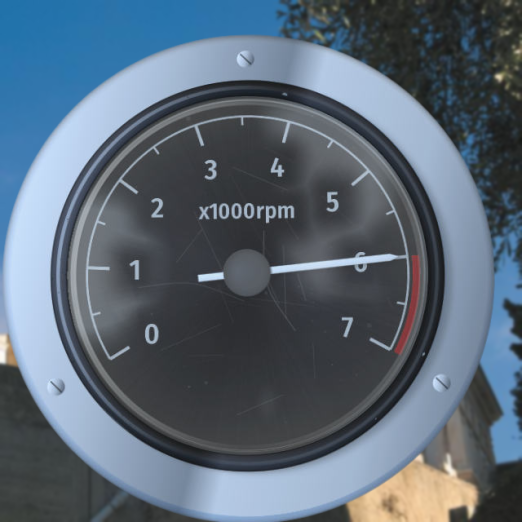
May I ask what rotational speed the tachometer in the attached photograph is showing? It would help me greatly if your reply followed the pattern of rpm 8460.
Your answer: rpm 6000
